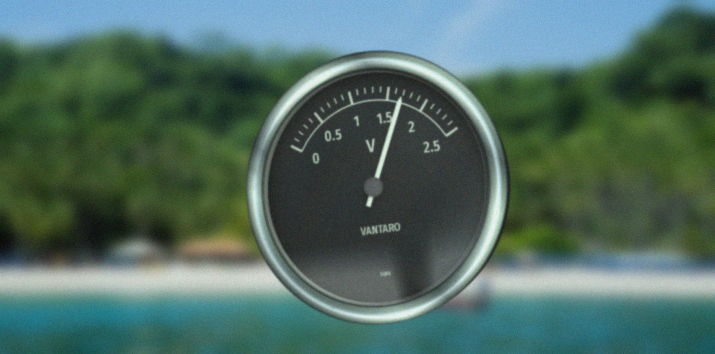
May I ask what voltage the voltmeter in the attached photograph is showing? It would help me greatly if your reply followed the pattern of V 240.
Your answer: V 1.7
